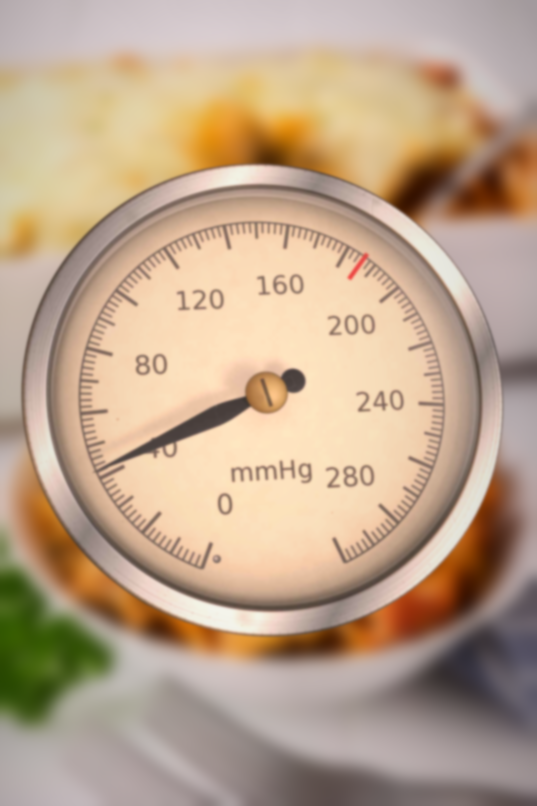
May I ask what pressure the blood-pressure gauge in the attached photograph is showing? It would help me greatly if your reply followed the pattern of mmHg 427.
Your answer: mmHg 42
